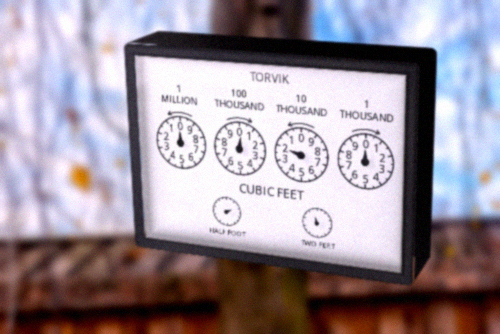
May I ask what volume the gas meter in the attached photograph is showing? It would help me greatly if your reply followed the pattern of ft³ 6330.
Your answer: ft³ 2000
